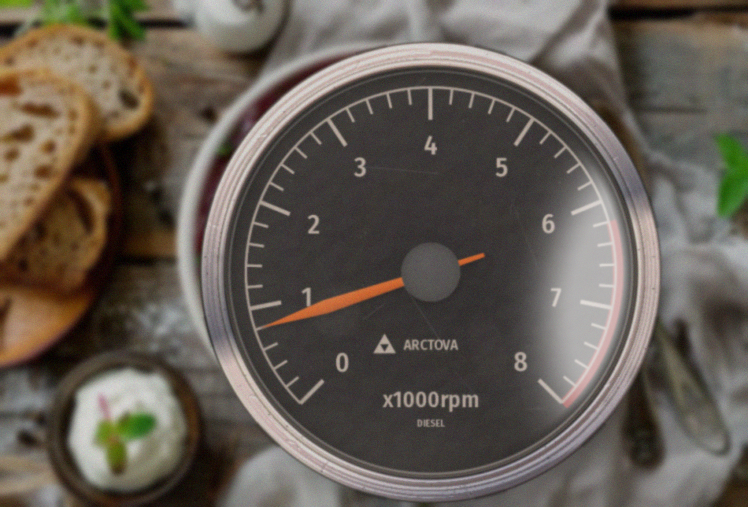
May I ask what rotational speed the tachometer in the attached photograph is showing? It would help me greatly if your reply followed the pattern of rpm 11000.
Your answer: rpm 800
